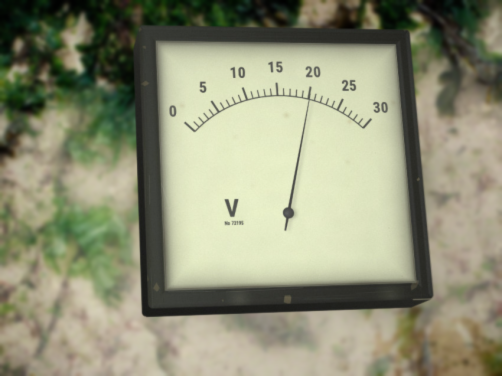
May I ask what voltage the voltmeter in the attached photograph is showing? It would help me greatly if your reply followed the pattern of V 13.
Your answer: V 20
